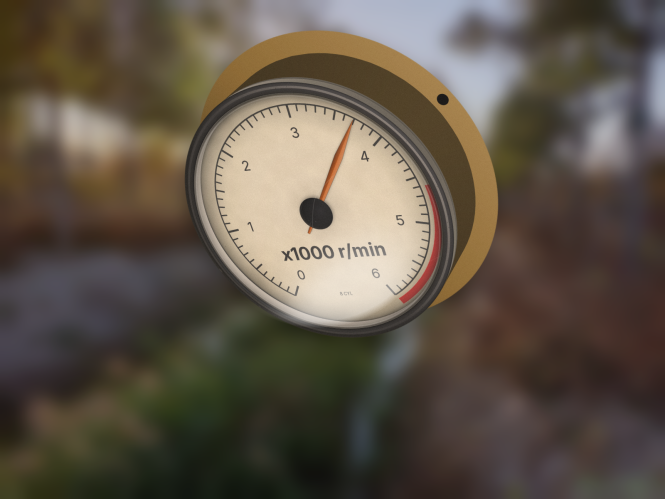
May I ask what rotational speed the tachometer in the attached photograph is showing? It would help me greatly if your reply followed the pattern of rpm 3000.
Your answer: rpm 3700
